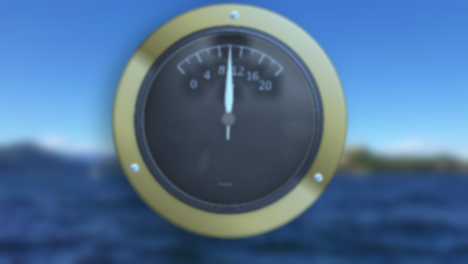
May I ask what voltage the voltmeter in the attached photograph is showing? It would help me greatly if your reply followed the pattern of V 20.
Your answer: V 10
